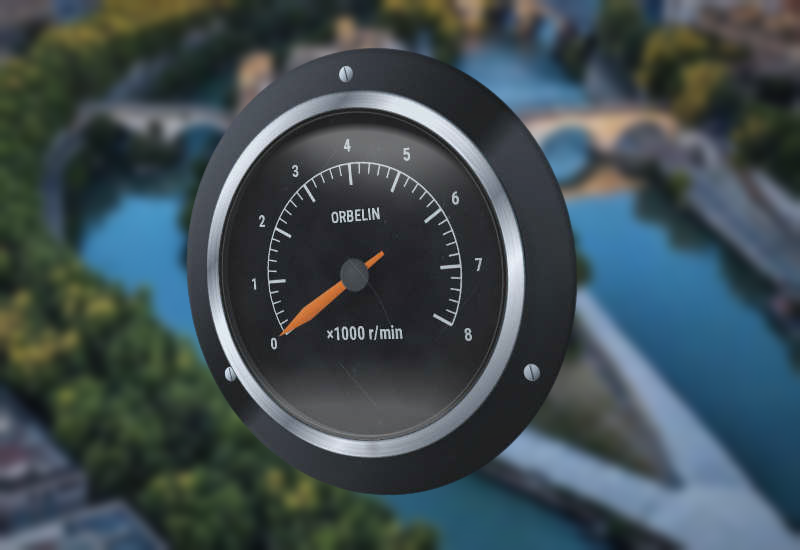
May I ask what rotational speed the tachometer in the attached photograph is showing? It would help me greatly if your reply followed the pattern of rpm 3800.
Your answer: rpm 0
